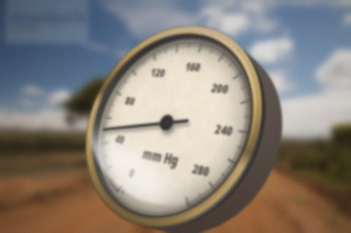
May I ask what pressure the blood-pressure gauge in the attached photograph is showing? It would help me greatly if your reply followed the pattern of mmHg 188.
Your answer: mmHg 50
